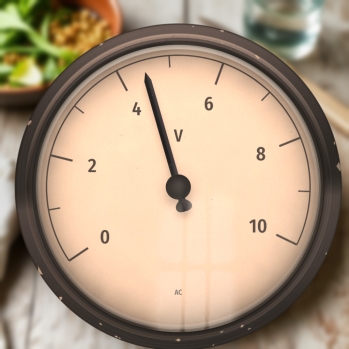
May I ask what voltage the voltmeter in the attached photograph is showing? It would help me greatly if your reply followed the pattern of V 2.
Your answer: V 4.5
